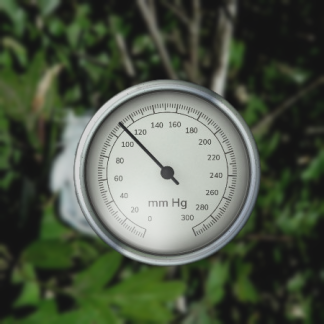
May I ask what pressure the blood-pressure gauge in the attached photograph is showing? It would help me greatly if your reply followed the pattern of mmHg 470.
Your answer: mmHg 110
